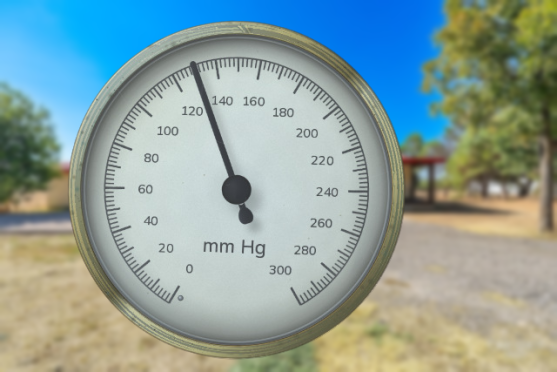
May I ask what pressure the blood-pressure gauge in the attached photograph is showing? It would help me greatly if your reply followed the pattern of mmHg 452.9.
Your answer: mmHg 130
